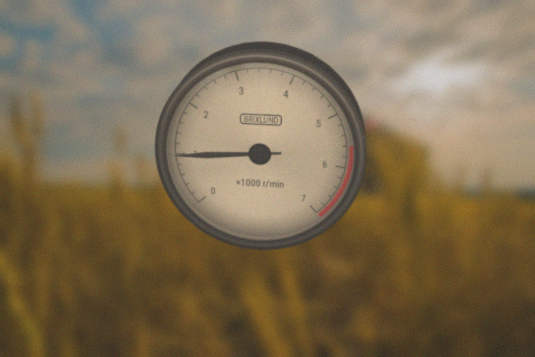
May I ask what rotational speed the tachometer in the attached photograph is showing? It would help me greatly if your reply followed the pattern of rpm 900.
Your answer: rpm 1000
